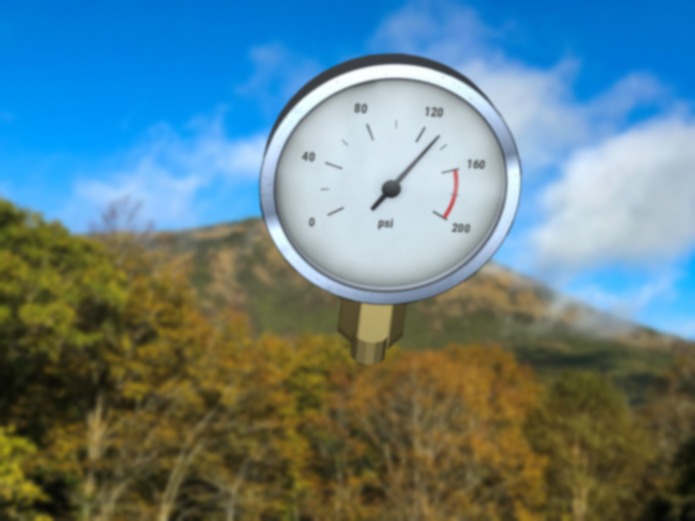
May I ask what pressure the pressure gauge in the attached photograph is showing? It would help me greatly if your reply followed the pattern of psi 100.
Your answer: psi 130
